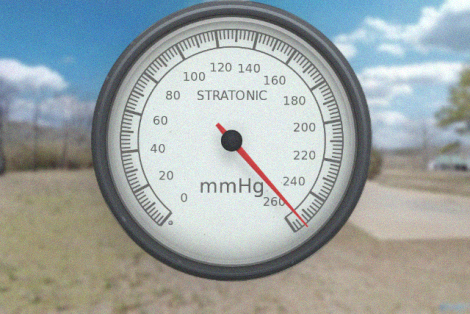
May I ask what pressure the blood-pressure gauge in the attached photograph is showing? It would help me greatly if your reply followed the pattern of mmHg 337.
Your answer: mmHg 254
